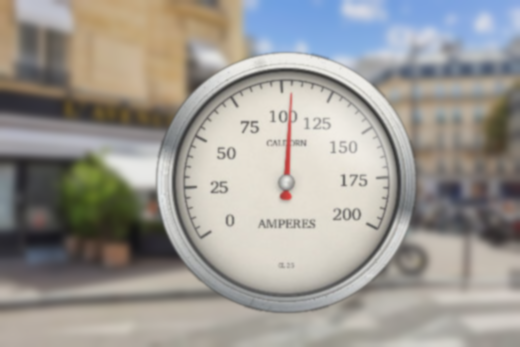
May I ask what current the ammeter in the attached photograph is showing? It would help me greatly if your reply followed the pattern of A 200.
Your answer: A 105
